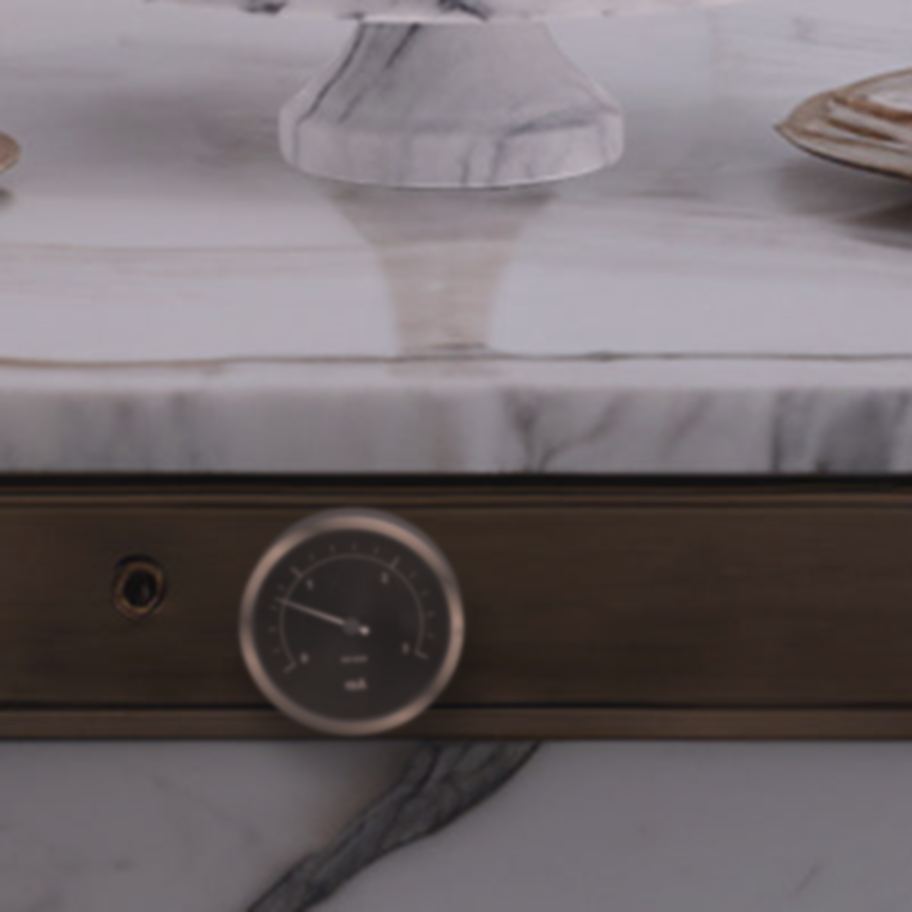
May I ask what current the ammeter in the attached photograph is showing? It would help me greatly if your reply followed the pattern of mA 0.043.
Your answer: mA 0.7
